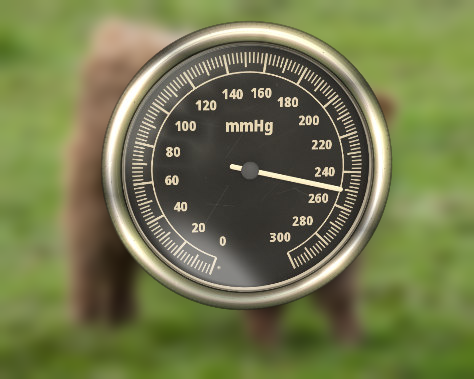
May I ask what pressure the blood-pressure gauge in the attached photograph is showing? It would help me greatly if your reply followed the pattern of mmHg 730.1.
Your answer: mmHg 250
